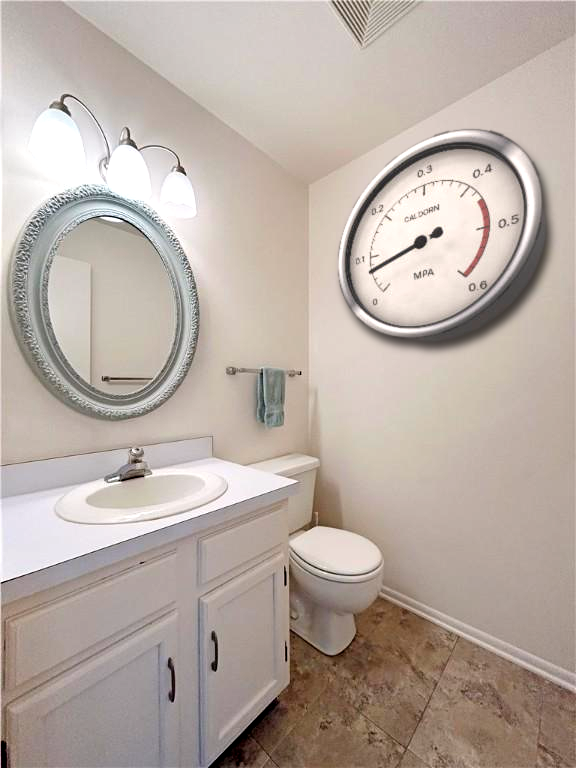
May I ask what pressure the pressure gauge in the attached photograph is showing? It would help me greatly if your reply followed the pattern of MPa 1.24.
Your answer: MPa 0.06
